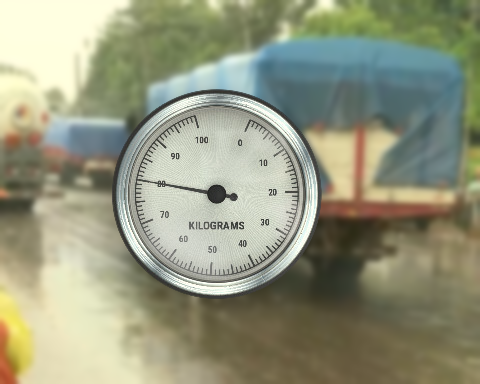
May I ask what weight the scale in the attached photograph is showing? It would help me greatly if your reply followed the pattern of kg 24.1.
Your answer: kg 80
